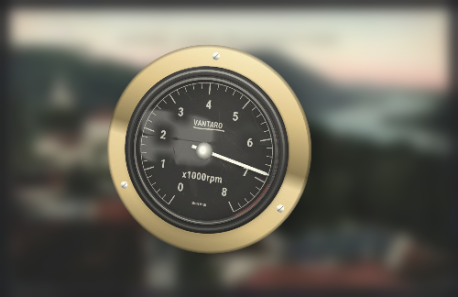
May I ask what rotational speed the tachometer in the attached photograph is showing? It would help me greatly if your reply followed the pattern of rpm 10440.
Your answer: rpm 6800
